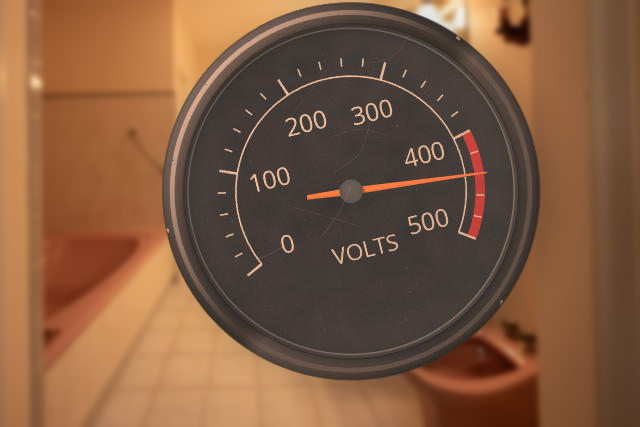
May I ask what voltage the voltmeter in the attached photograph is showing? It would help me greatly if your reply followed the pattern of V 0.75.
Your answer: V 440
